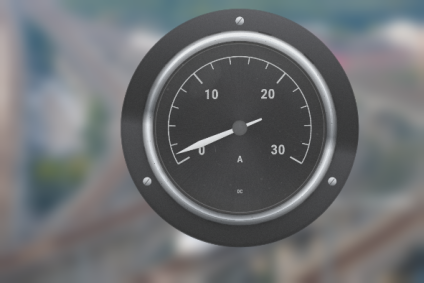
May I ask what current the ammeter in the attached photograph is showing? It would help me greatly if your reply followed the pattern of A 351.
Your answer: A 1
